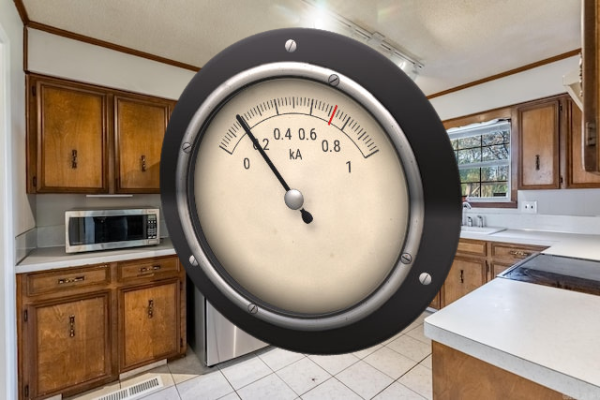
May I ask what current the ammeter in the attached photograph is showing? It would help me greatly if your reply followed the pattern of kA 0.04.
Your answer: kA 0.2
